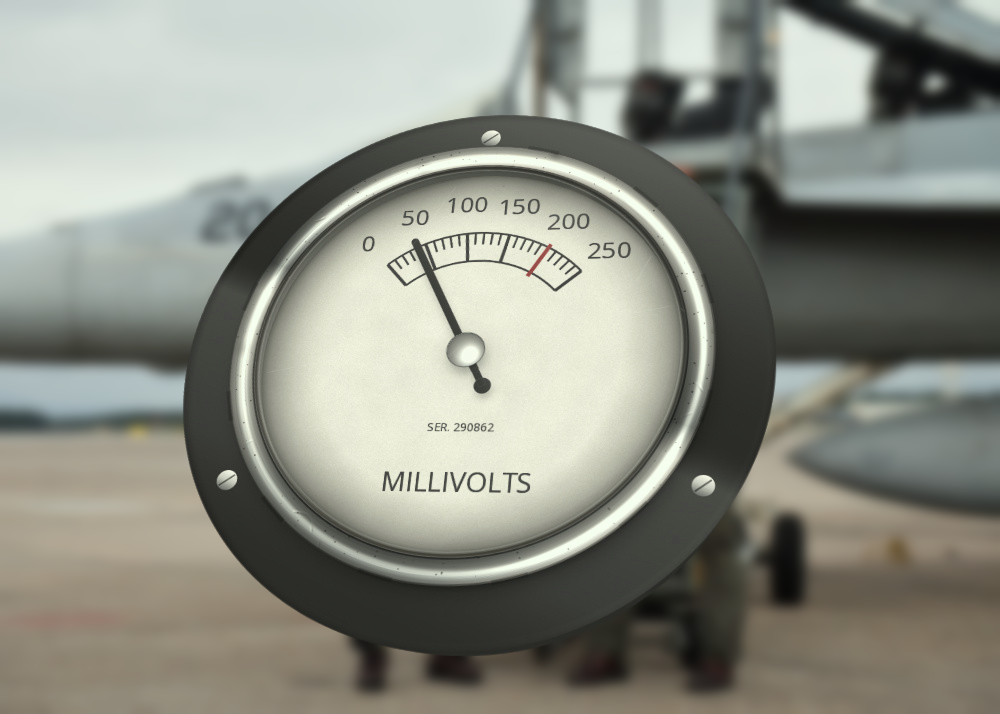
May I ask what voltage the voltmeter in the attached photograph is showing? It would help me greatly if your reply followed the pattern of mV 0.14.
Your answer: mV 40
